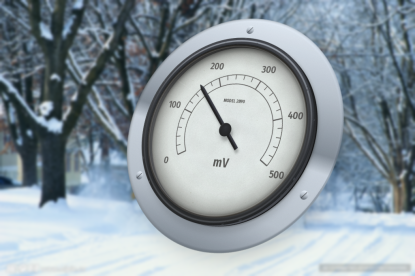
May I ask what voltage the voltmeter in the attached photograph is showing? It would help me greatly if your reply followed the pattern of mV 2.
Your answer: mV 160
